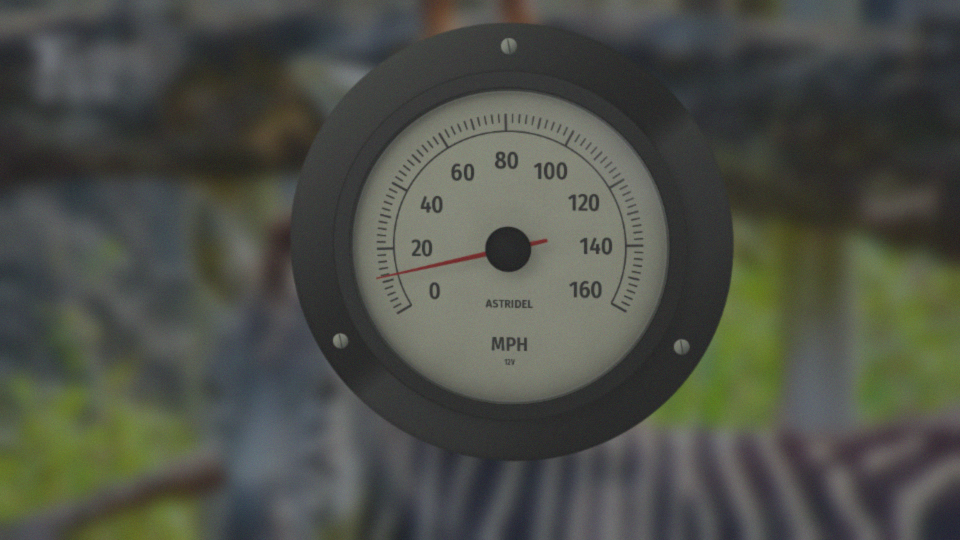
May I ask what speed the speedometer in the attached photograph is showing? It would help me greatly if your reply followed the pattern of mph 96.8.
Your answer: mph 12
